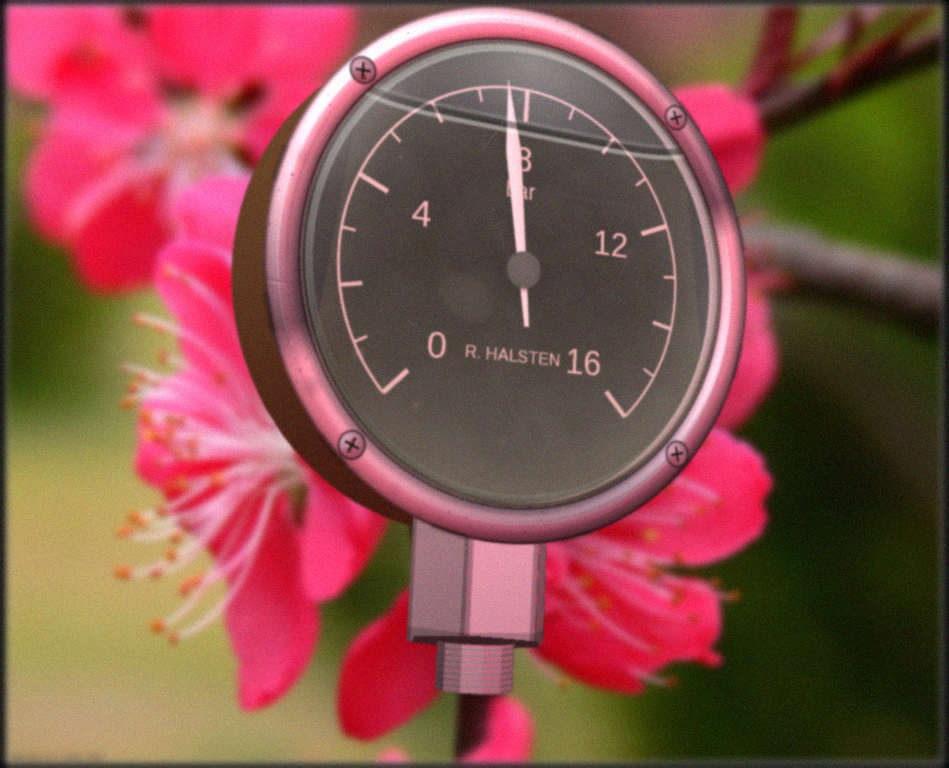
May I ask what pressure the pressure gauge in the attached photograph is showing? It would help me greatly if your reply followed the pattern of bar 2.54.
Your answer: bar 7.5
